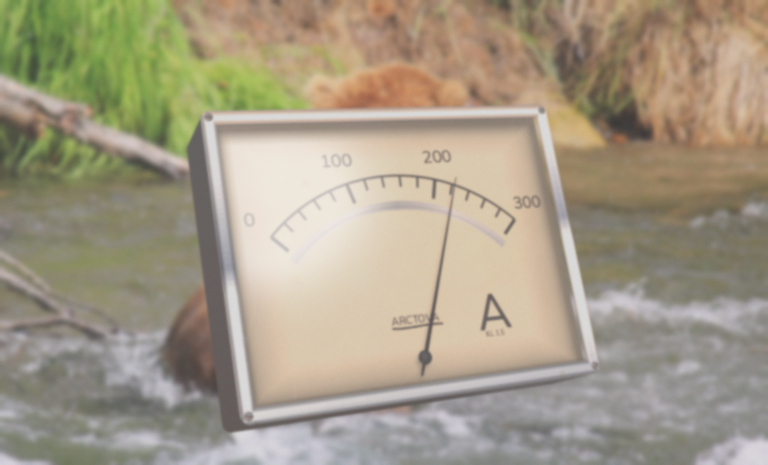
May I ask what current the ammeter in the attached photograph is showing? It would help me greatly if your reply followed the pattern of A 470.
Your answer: A 220
